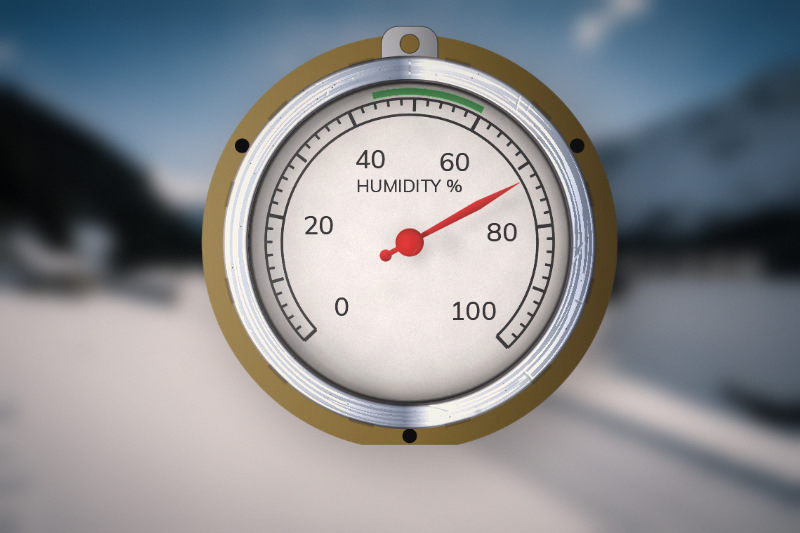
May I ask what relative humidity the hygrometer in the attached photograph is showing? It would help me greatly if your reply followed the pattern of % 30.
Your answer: % 72
